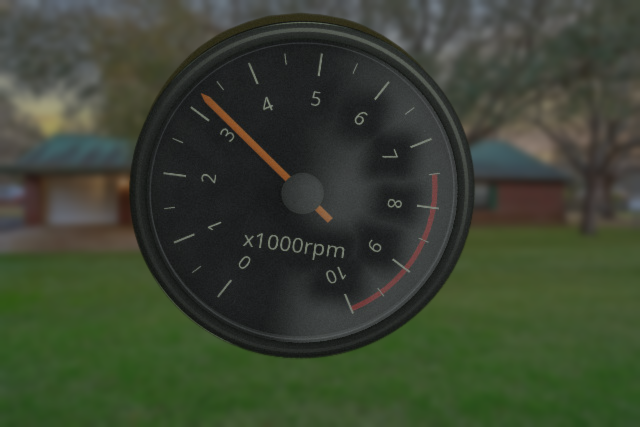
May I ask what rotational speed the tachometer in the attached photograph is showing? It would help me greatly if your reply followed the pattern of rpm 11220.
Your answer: rpm 3250
